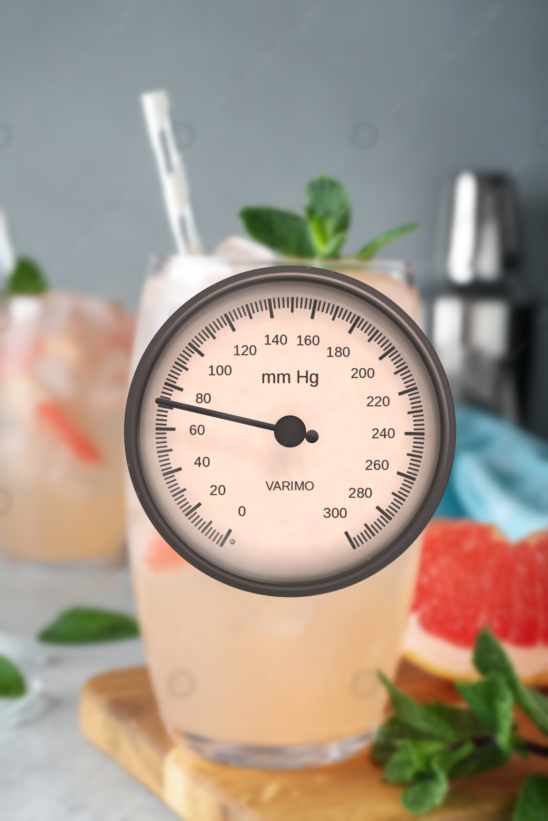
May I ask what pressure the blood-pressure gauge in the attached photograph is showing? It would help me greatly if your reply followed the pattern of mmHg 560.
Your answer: mmHg 72
